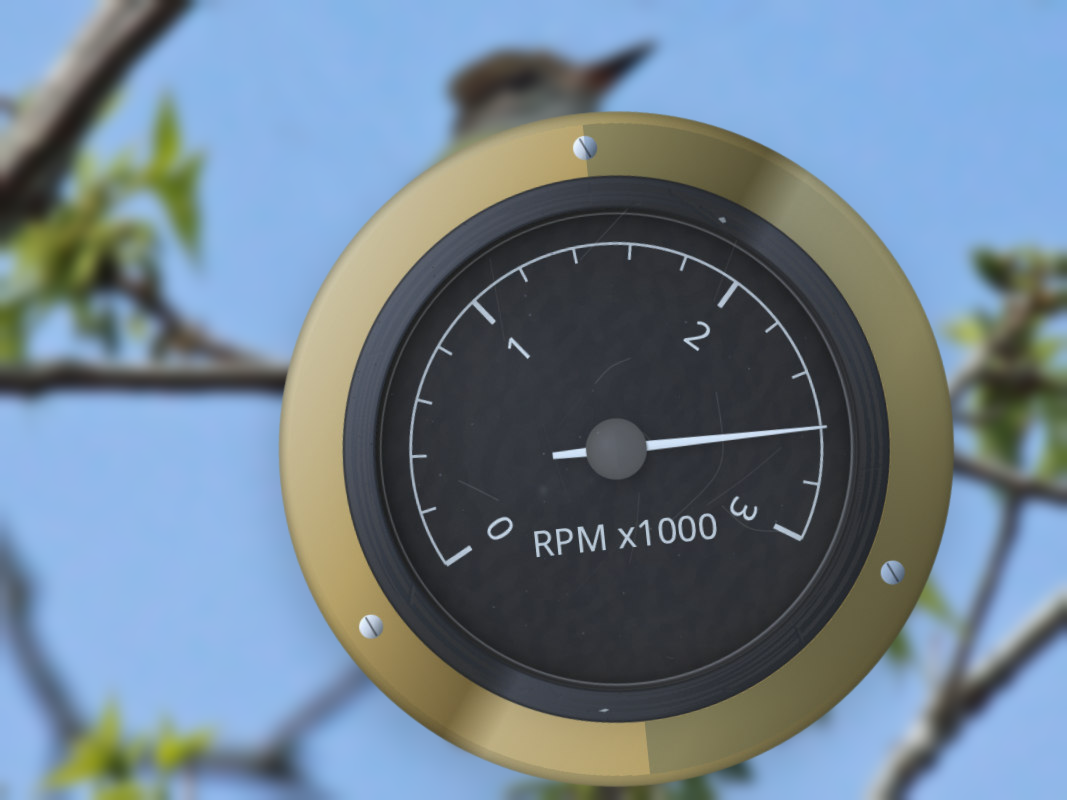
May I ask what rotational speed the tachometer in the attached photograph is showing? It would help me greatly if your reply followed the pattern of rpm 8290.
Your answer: rpm 2600
